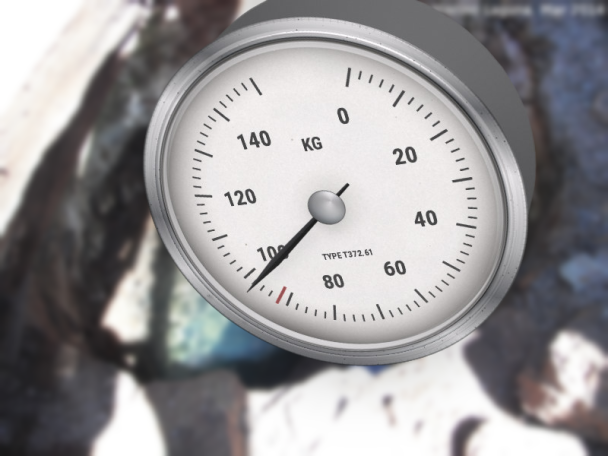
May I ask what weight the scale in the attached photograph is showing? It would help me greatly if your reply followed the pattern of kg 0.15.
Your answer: kg 98
